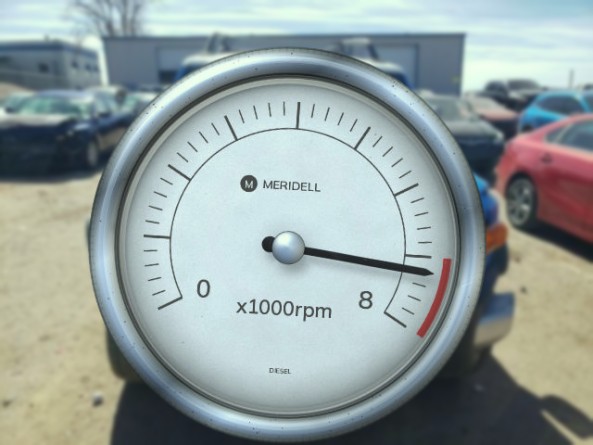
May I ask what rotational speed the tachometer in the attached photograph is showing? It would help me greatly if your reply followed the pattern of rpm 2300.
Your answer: rpm 7200
